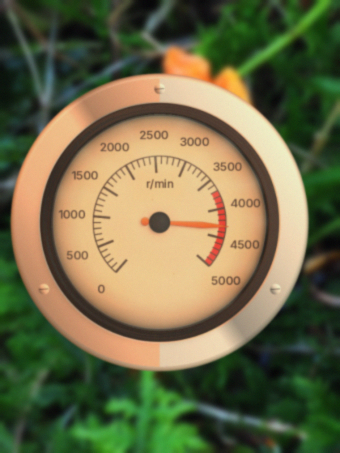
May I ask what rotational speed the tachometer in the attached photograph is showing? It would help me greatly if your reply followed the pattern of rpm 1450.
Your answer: rpm 4300
